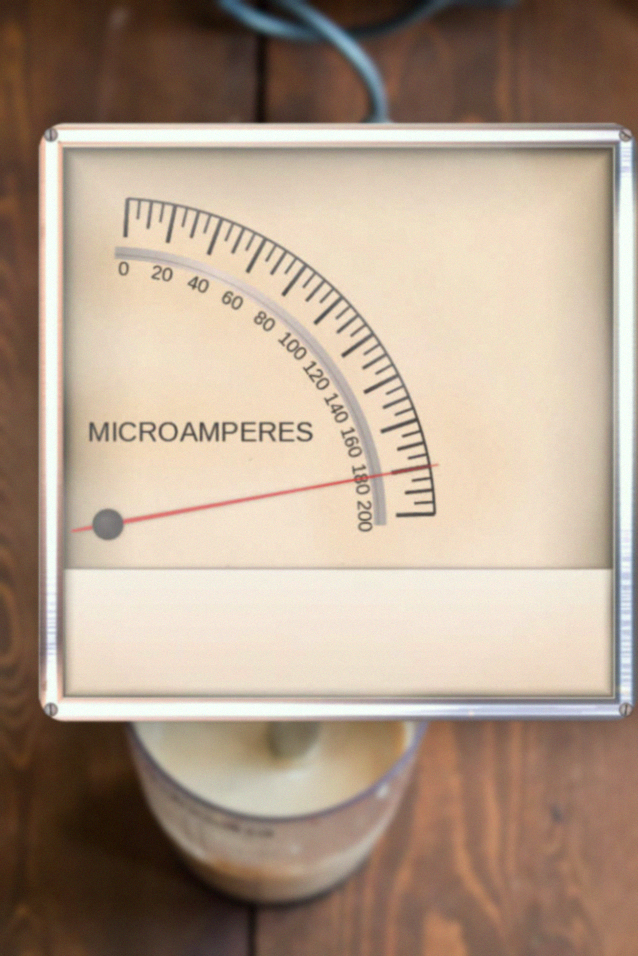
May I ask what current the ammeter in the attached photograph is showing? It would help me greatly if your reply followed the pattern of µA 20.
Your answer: µA 180
